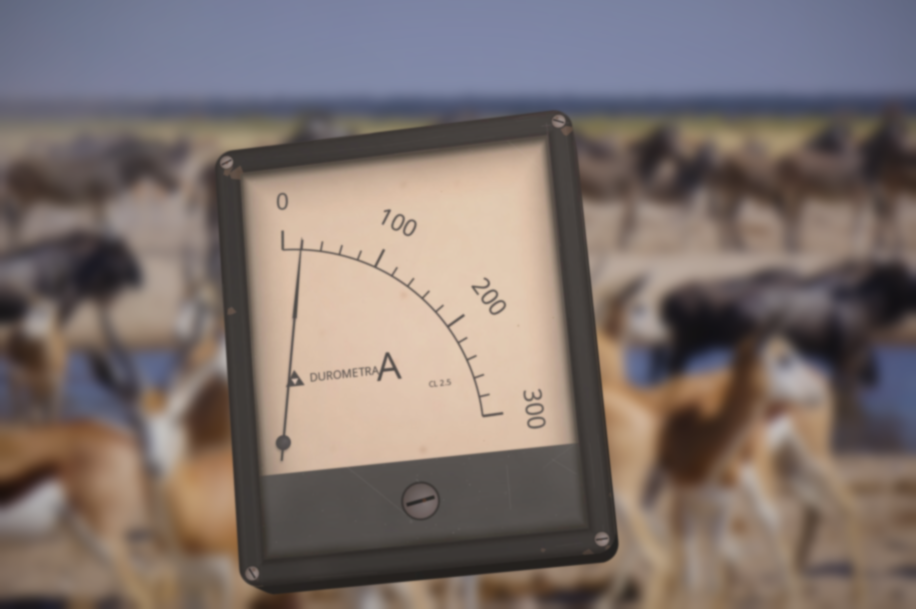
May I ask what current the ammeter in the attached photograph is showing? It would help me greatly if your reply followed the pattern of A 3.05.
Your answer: A 20
